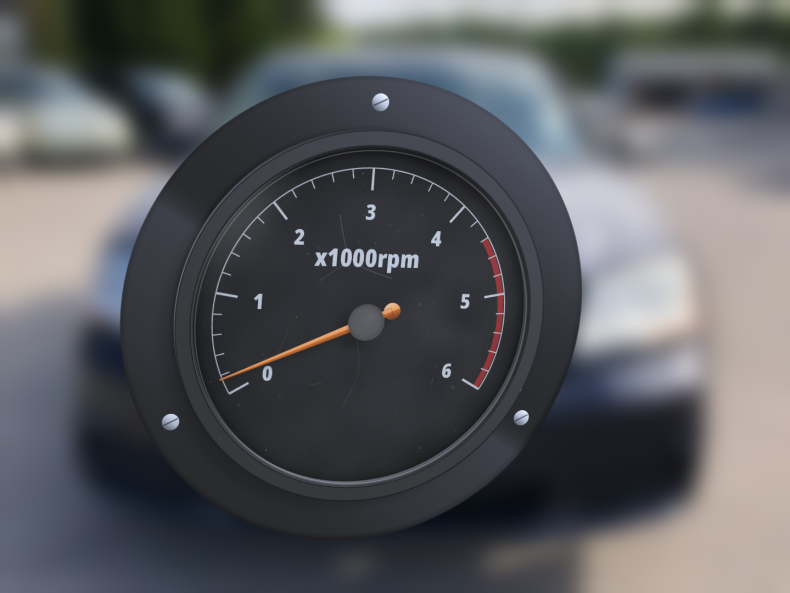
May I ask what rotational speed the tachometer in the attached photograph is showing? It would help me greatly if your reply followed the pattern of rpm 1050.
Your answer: rpm 200
